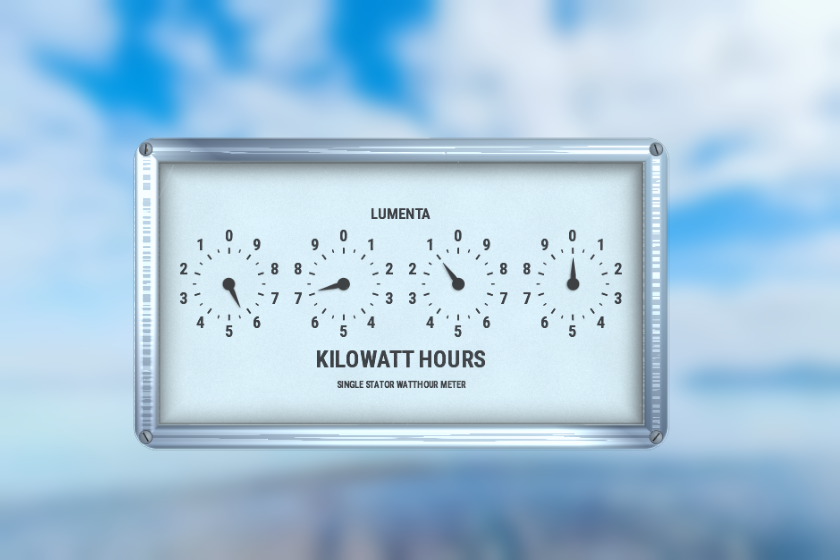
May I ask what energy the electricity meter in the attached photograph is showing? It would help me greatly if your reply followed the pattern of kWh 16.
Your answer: kWh 5710
